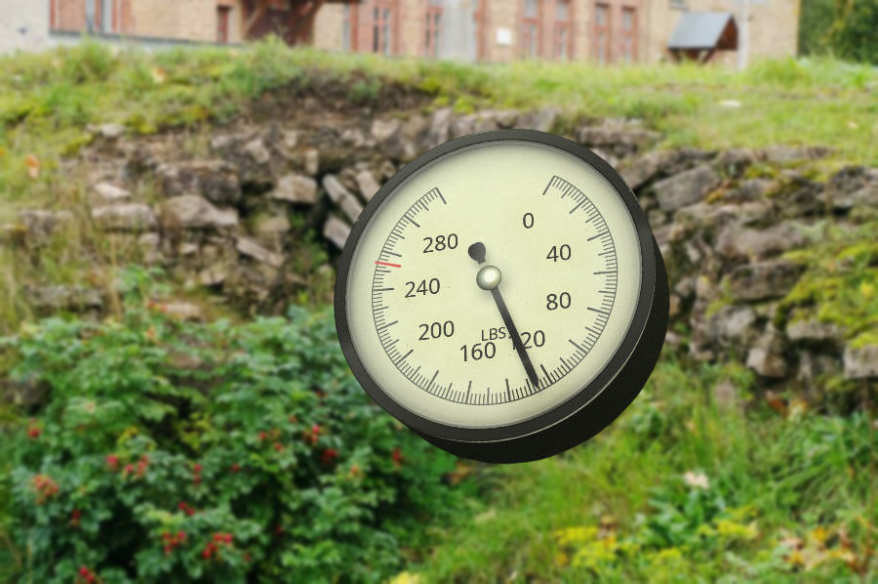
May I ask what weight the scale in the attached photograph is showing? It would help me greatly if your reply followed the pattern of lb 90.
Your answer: lb 126
